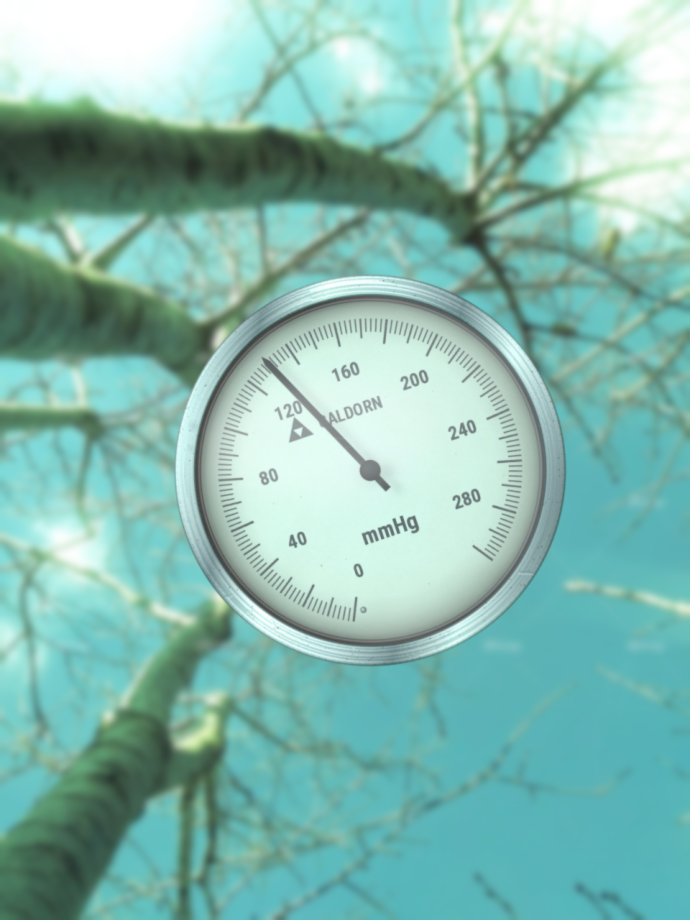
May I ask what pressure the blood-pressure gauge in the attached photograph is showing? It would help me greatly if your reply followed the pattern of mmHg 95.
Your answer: mmHg 130
